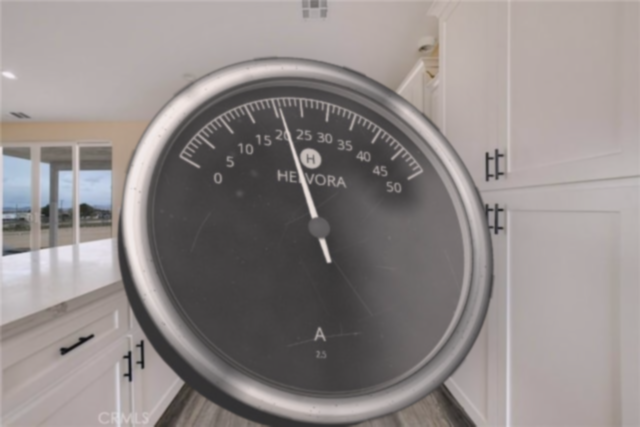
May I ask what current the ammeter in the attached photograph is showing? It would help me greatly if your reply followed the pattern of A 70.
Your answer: A 20
